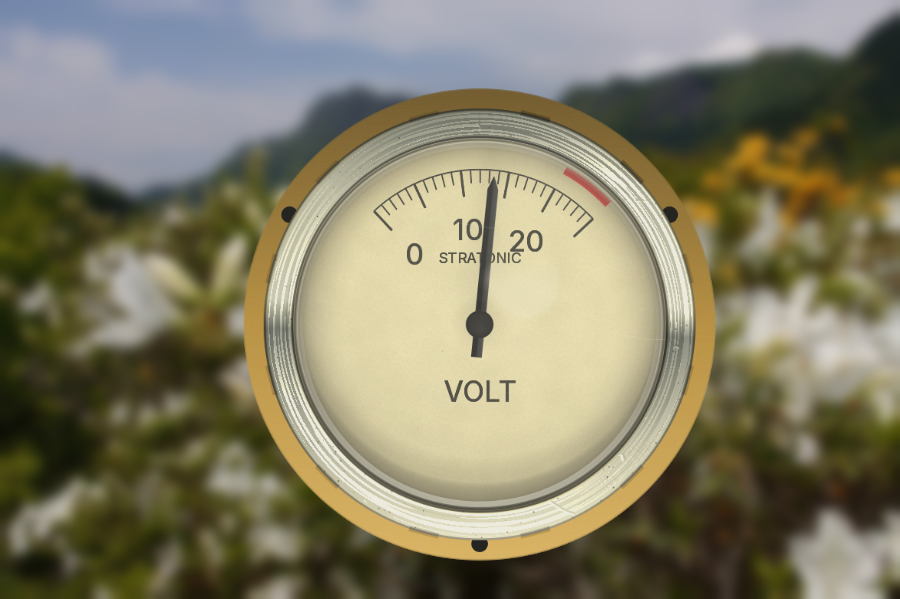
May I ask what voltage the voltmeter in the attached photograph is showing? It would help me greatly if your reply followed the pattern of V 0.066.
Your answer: V 13.5
